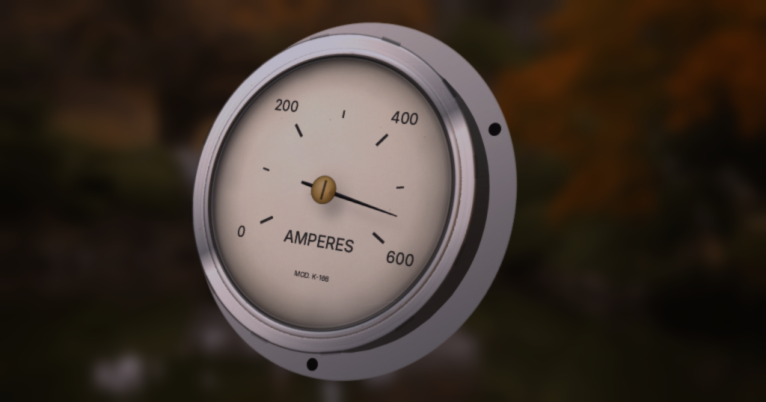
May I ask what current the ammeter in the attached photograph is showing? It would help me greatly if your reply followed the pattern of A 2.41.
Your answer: A 550
